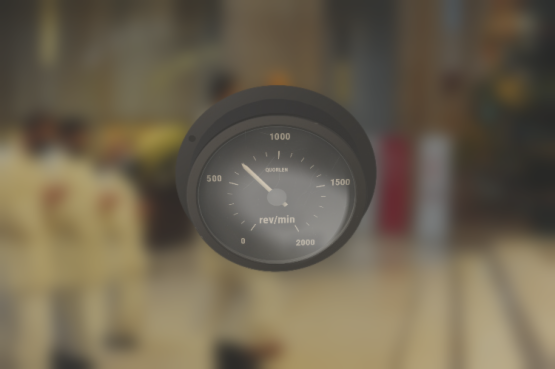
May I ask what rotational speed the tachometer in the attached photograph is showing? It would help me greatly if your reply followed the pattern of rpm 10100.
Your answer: rpm 700
